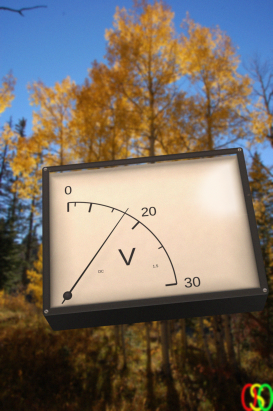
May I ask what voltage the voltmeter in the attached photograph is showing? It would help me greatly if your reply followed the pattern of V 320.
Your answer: V 17.5
